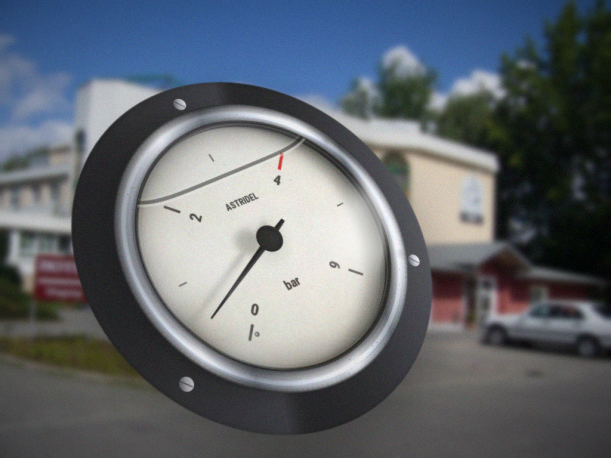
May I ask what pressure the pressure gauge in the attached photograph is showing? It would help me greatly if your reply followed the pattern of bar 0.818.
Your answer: bar 0.5
